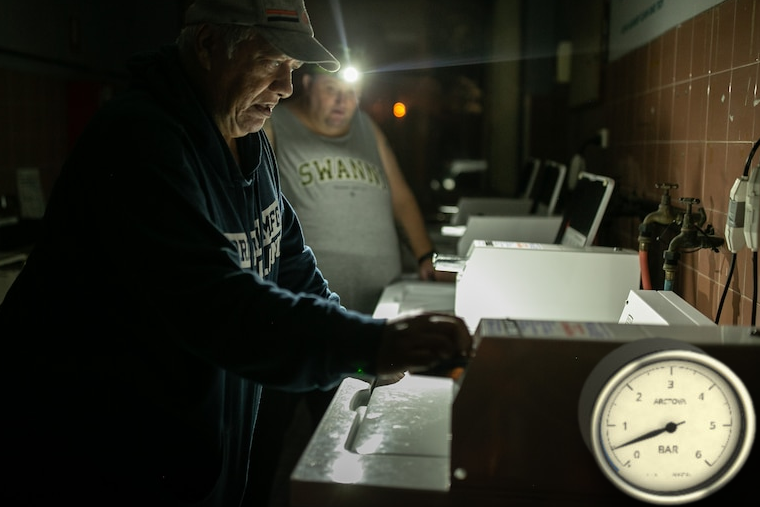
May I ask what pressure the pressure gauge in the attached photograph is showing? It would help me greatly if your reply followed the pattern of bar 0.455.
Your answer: bar 0.5
